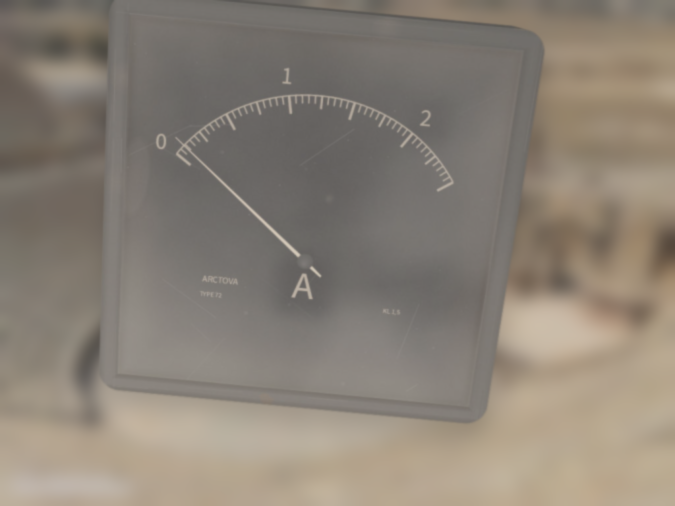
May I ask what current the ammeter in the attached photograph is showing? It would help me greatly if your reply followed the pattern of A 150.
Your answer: A 0.1
